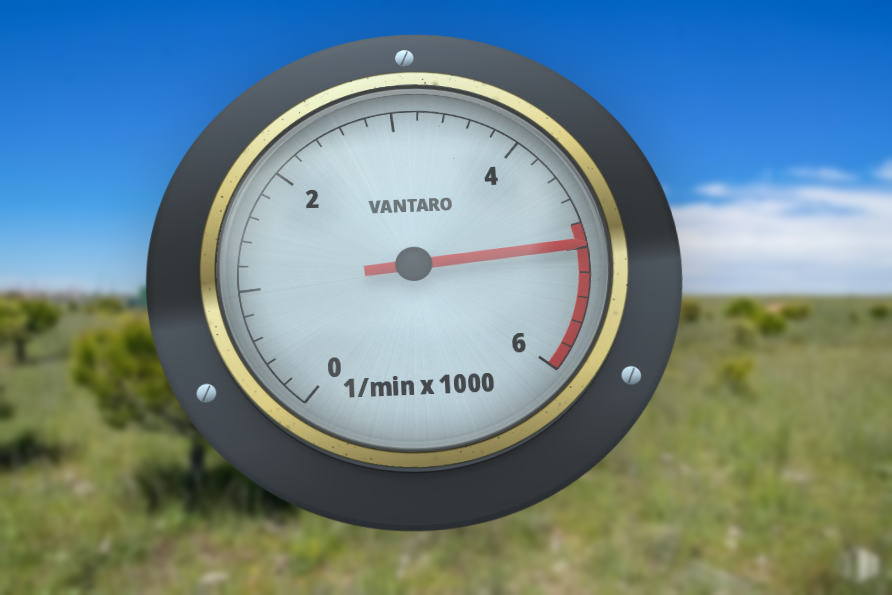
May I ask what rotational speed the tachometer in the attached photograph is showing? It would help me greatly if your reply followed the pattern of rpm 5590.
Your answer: rpm 5000
